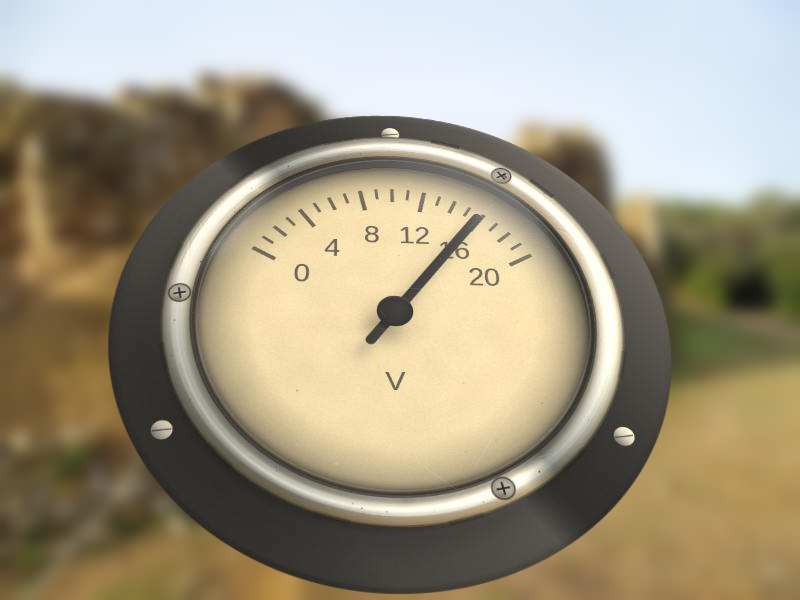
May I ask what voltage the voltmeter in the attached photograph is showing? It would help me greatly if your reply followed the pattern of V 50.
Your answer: V 16
